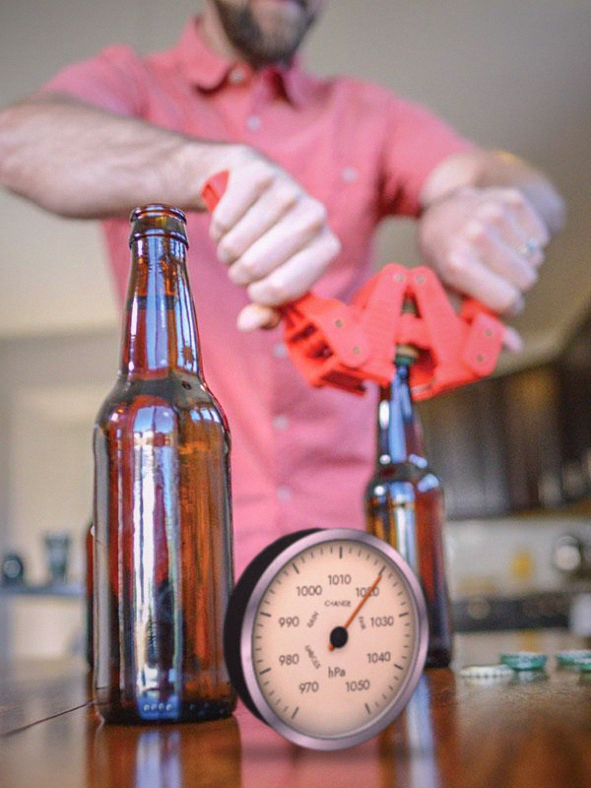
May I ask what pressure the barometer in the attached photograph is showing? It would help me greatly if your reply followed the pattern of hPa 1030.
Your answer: hPa 1020
